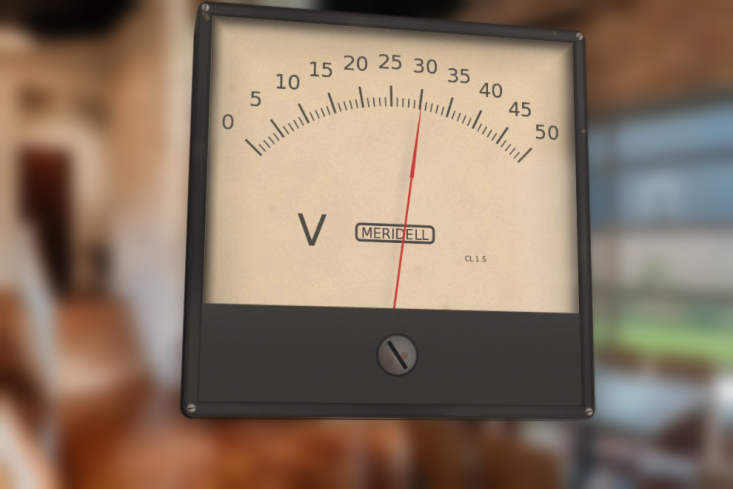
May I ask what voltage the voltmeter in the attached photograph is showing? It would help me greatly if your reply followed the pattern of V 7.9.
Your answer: V 30
